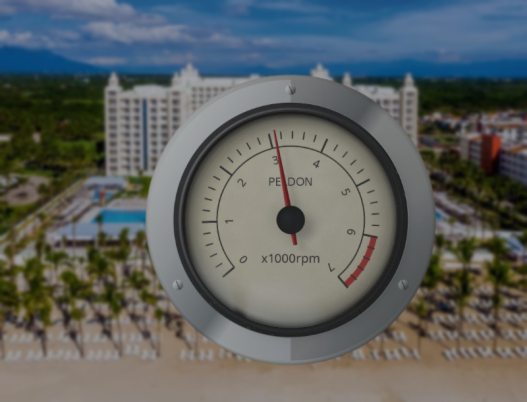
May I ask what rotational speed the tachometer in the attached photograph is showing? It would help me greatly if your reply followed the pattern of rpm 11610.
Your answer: rpm 3100
